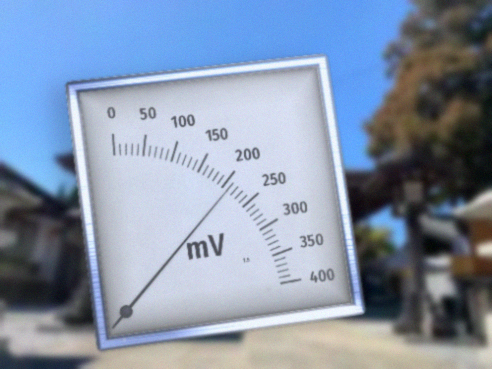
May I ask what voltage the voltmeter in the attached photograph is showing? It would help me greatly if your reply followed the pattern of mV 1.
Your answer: mV 210
